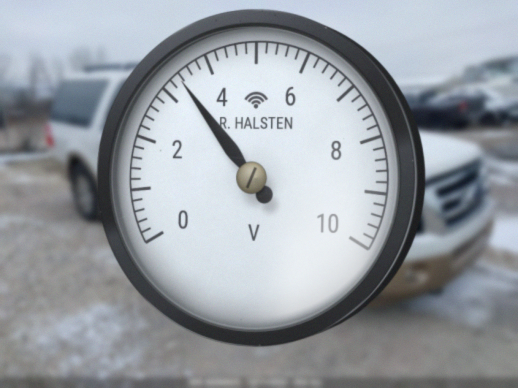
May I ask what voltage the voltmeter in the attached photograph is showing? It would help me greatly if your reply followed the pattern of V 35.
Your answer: V 3.4
